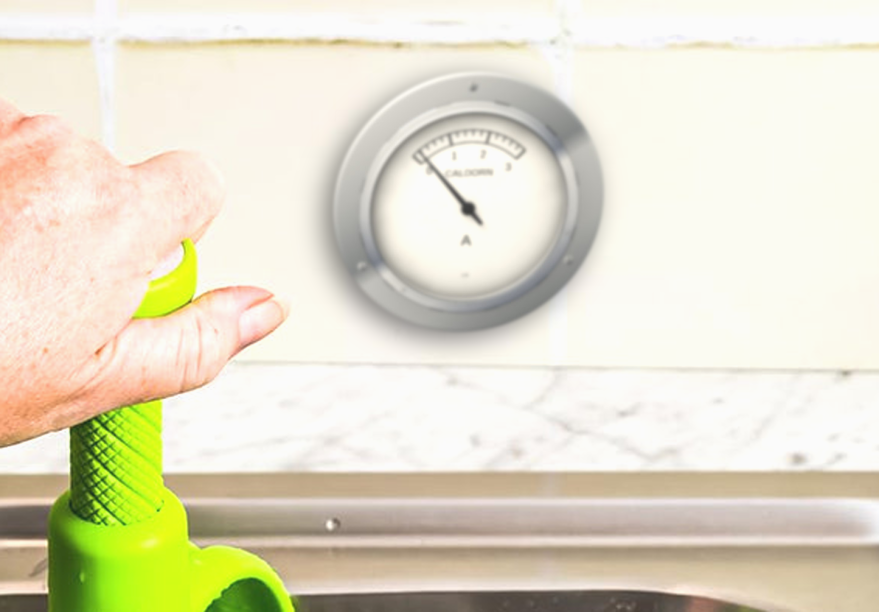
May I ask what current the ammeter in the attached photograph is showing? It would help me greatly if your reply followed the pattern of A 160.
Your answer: A 0.2
